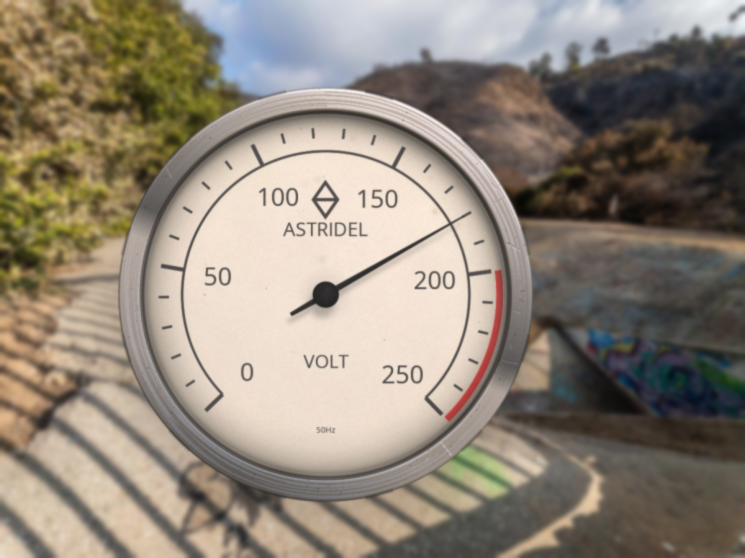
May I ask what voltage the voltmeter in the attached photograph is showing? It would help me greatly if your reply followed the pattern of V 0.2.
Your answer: V 180
